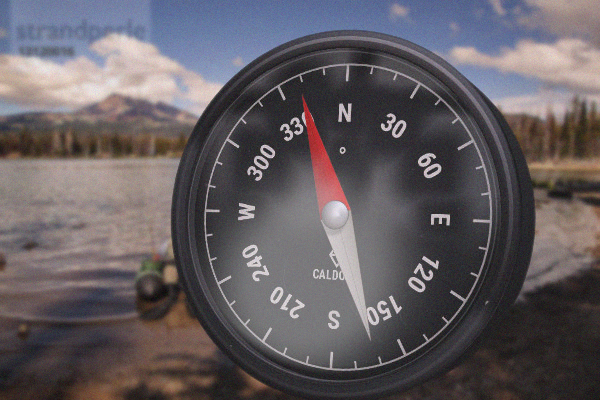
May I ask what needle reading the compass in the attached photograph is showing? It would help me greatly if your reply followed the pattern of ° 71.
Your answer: ° 340
